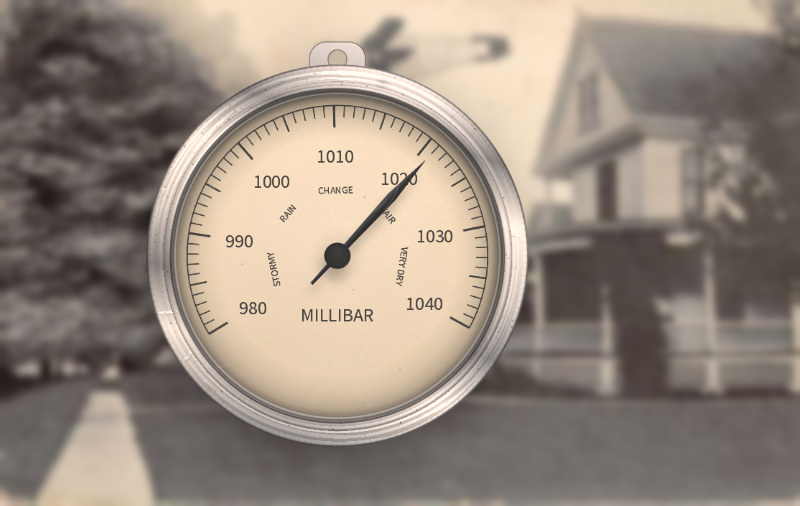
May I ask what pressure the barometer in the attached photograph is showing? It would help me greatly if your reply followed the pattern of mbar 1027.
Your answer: mbar 1021
